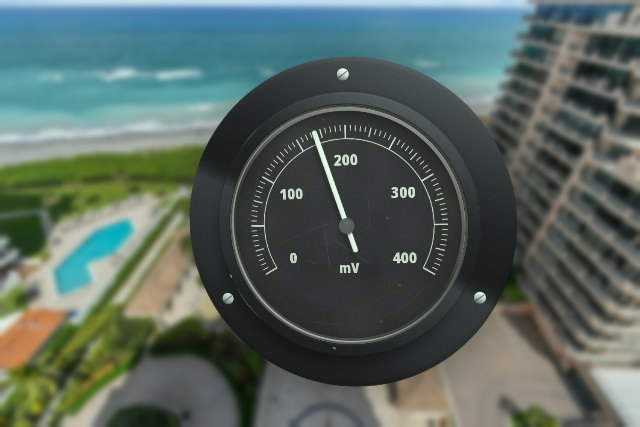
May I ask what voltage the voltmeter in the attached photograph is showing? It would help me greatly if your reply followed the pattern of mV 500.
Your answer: mV 170
